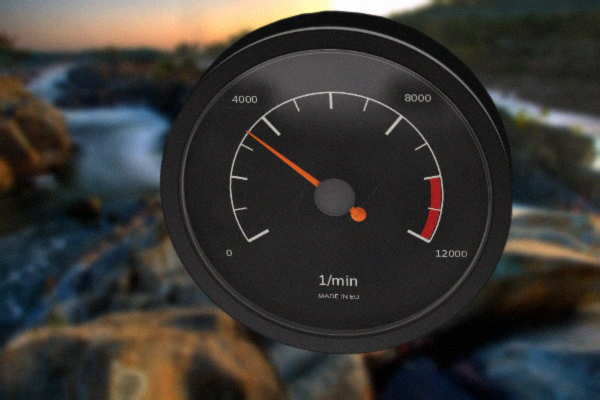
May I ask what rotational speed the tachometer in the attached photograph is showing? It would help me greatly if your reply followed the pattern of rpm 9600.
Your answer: rpm 3500
